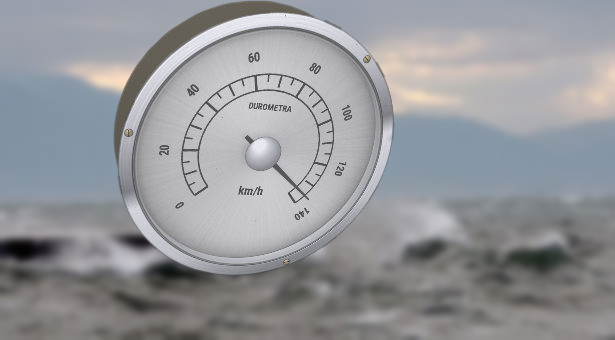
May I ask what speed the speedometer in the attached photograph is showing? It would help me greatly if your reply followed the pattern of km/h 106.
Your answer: km/h 135
